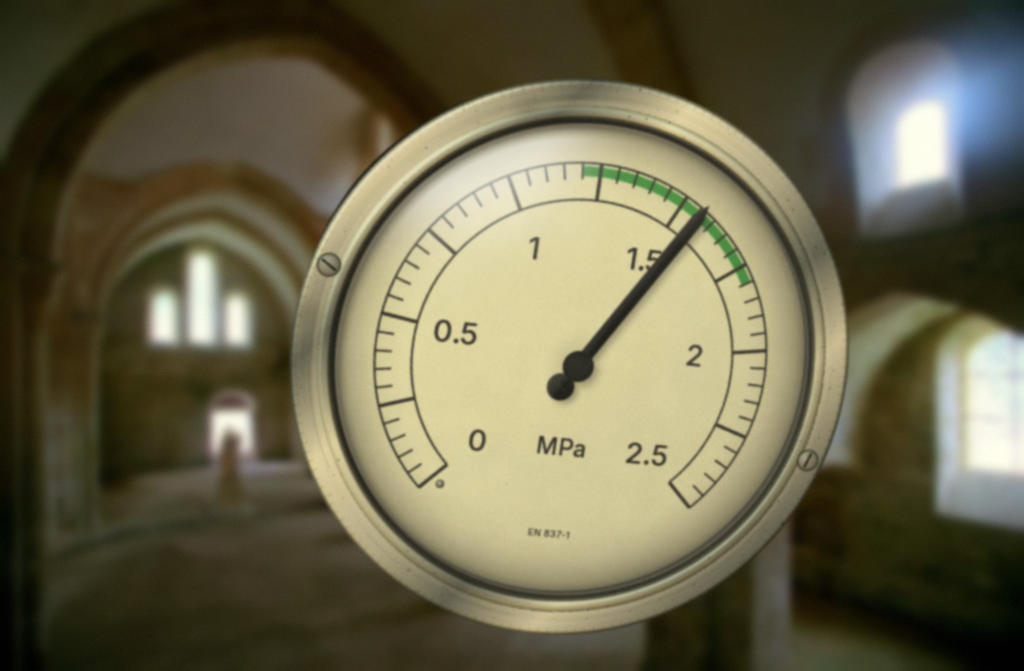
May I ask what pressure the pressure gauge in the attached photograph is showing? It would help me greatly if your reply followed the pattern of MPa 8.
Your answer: MPa 1.55
